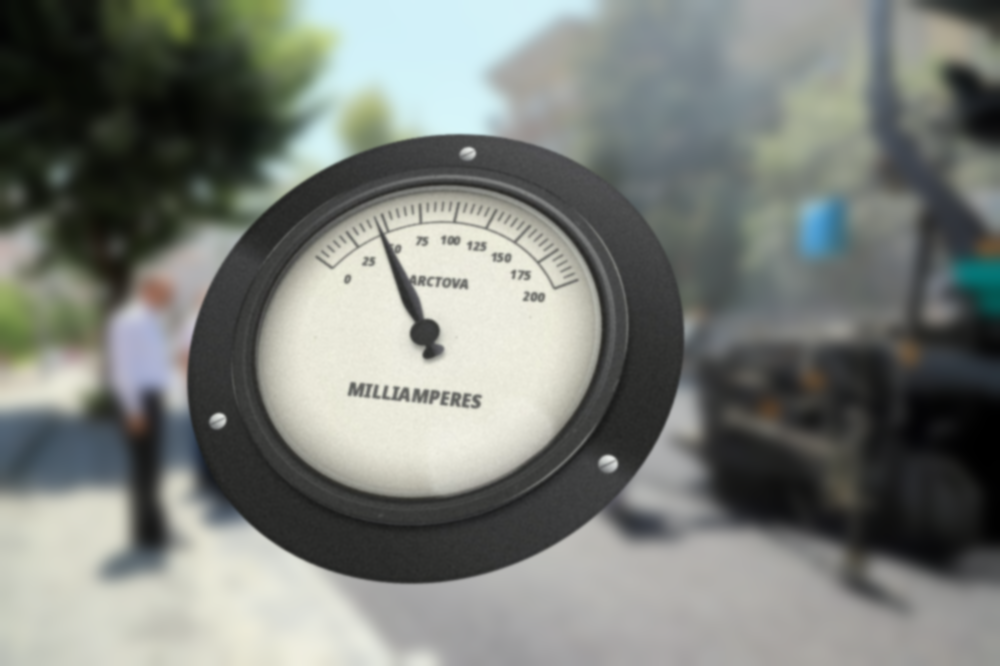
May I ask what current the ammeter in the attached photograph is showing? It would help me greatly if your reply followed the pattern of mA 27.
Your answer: mA 45
